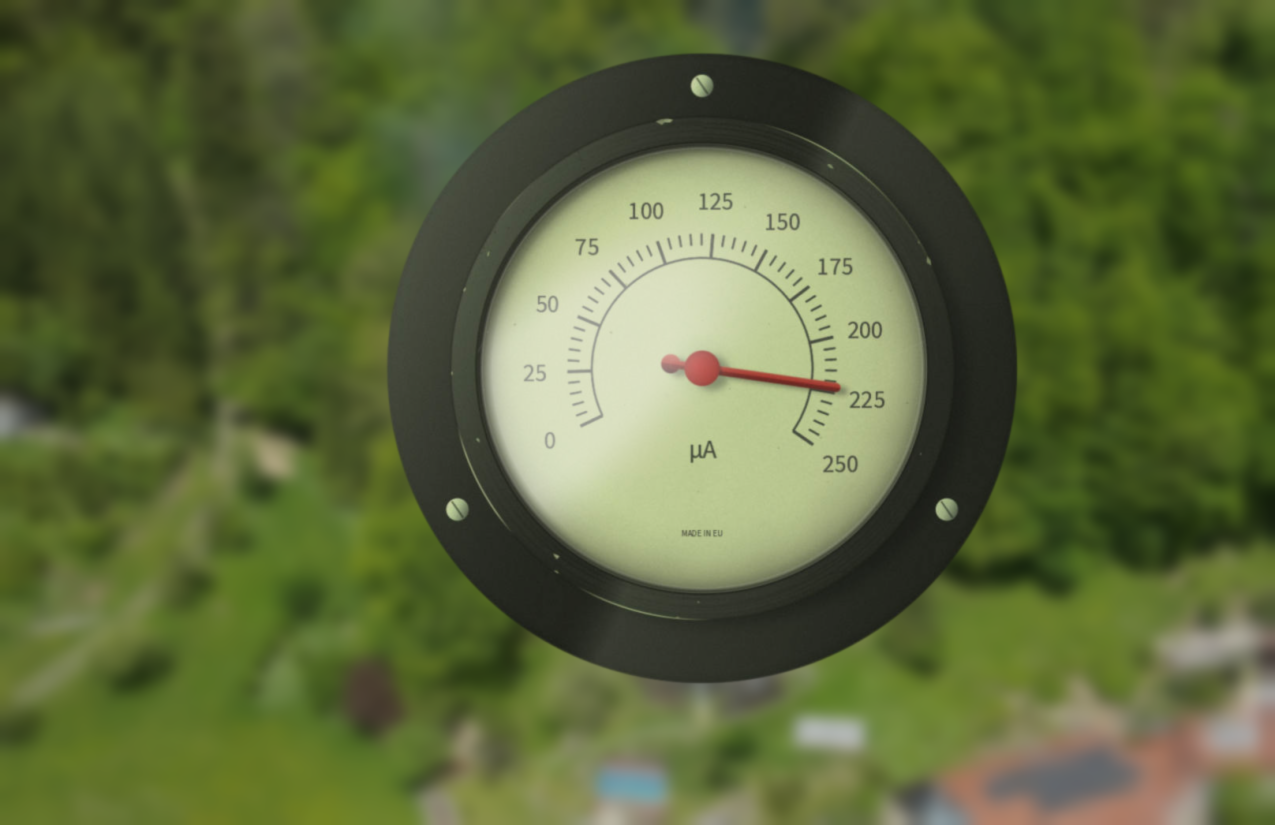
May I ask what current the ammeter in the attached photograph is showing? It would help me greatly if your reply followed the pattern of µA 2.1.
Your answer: µA 222.5
